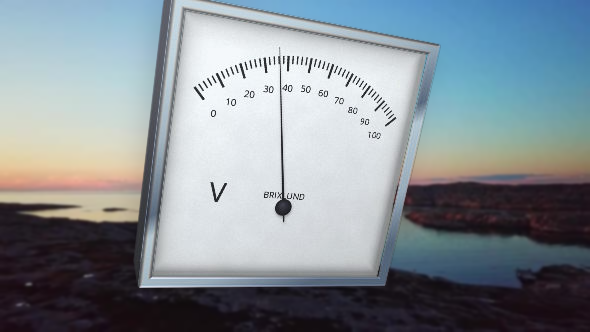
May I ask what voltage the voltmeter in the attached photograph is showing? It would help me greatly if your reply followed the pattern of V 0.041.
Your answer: V 36
